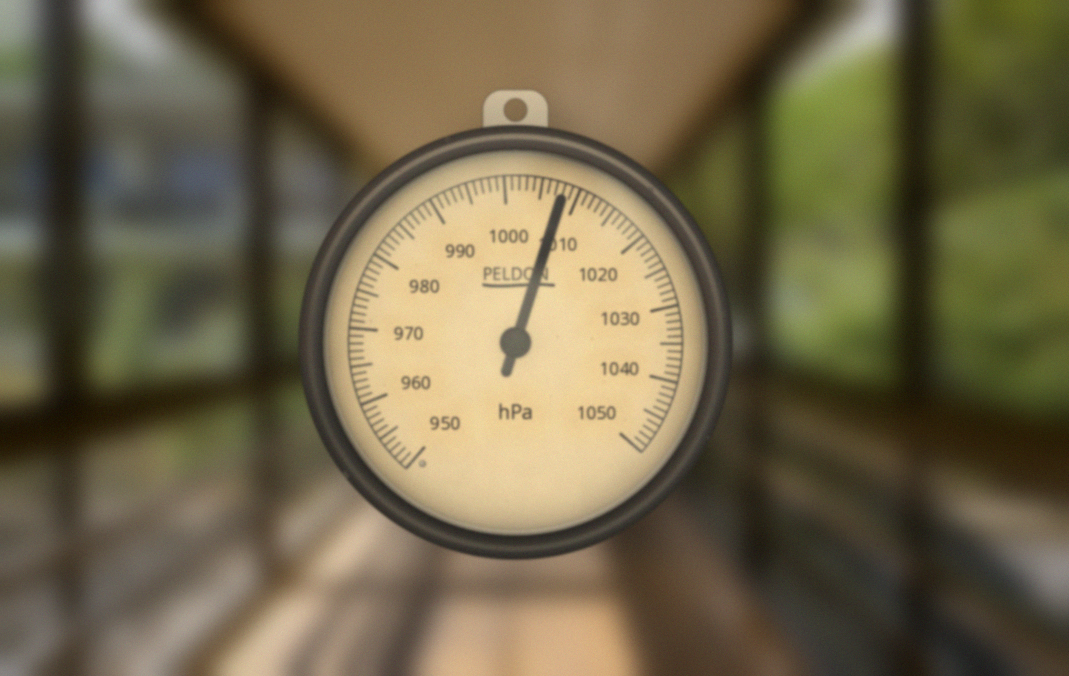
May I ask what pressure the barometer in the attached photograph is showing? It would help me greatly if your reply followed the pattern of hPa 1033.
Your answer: hPa 1008
